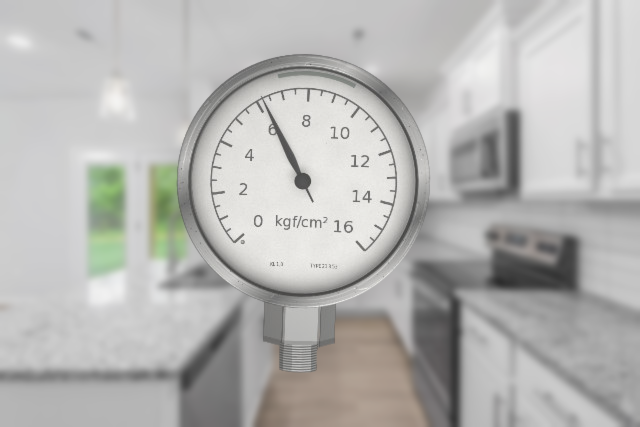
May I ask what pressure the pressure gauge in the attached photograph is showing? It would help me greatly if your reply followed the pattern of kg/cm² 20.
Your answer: kg/cm² 6.25
